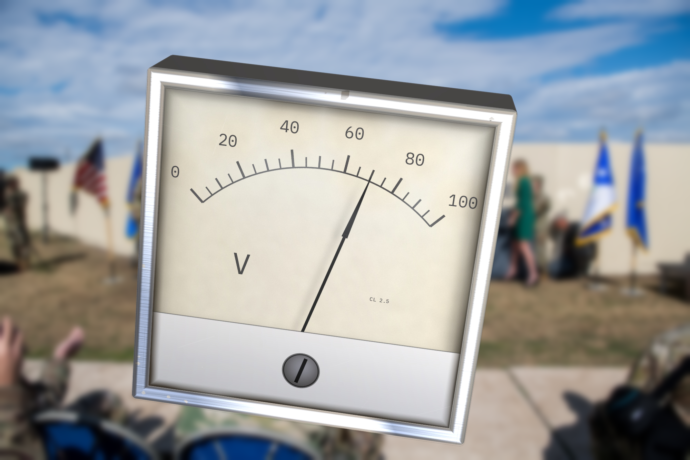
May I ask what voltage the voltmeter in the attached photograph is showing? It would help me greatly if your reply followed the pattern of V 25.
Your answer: V 70
